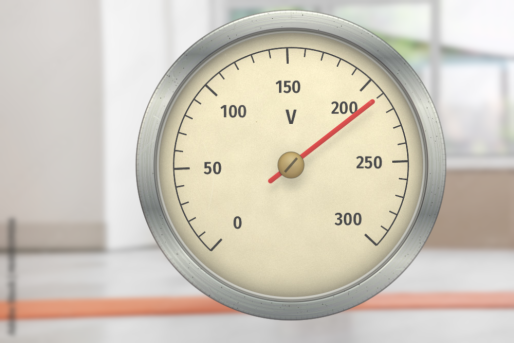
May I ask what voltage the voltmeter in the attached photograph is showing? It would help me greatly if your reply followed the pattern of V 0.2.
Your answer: V 210
